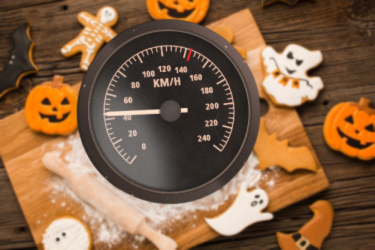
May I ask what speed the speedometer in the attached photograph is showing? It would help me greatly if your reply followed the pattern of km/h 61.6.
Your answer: km/h 44
